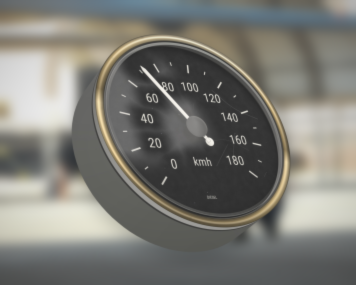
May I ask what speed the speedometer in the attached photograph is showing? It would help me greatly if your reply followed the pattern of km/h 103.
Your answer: km/h 70
